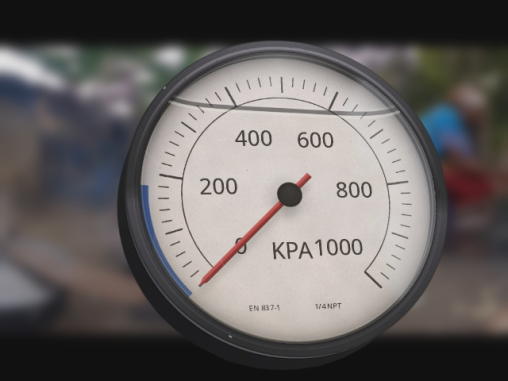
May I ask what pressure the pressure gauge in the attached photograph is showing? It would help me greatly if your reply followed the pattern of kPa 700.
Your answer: kPa 0
